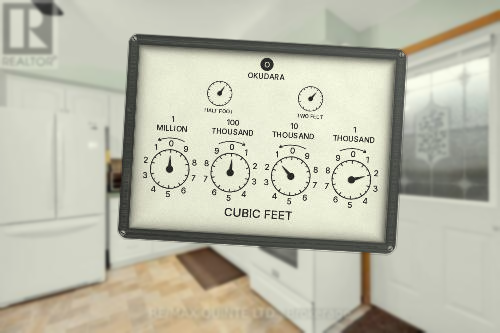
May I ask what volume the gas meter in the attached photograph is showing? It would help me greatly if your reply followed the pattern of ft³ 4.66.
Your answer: ft³ 1200
